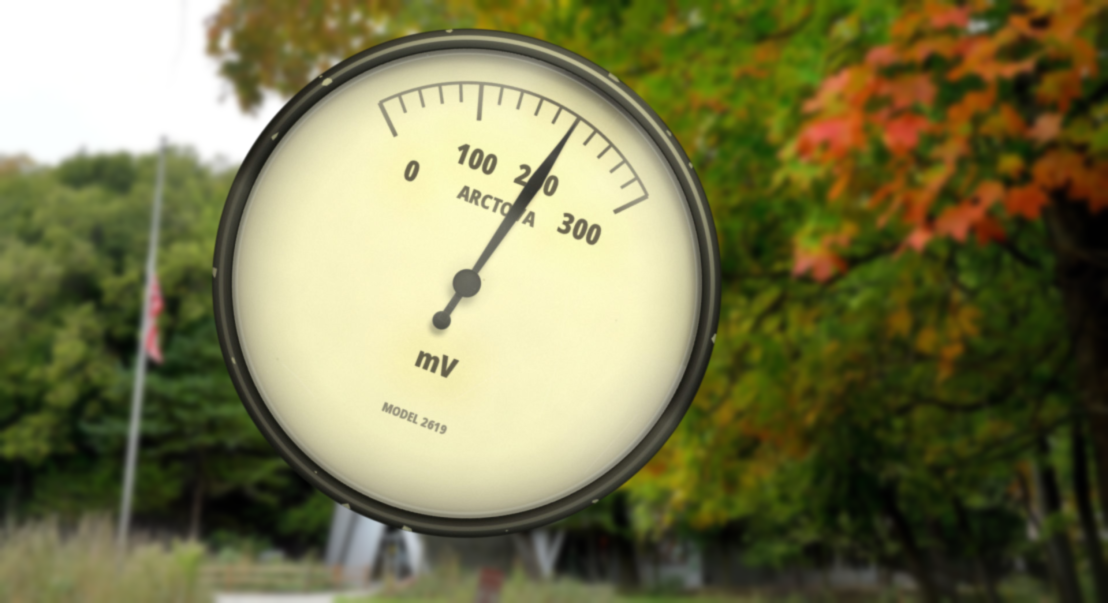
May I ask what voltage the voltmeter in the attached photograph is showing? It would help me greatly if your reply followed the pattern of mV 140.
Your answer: mV 200
